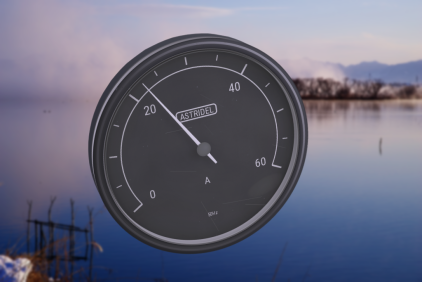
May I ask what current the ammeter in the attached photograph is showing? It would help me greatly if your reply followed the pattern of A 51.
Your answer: A 22.5
